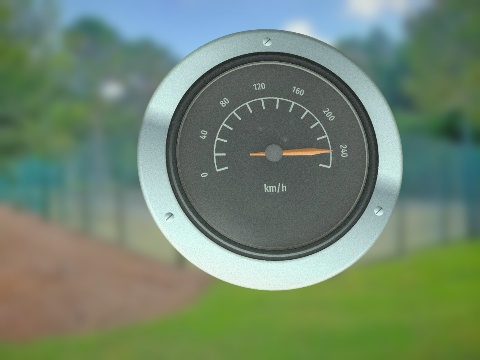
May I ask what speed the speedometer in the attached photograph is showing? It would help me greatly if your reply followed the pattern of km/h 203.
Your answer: km/h 240
